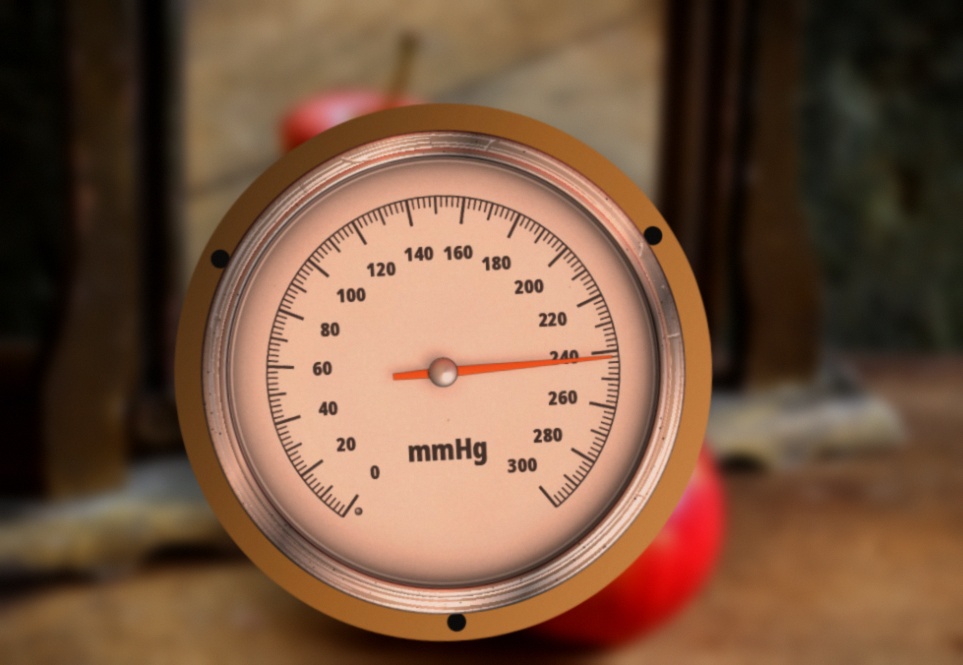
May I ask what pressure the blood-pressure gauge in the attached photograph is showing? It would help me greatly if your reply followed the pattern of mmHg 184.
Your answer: mmHg 242
